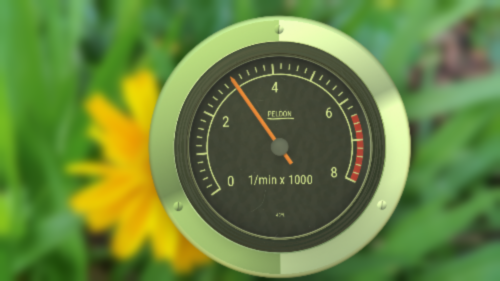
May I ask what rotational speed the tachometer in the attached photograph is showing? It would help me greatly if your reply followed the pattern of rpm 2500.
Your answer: rpm 3000
